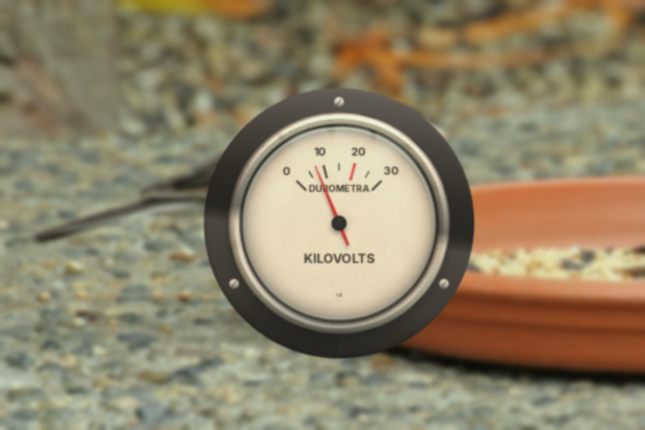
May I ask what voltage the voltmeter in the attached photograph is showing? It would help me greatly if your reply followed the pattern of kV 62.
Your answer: kV 7.5
